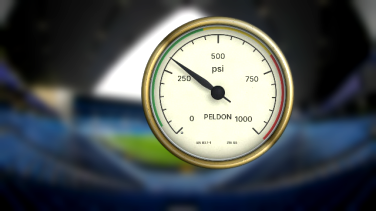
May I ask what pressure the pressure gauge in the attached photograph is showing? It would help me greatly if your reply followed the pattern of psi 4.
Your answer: psi 300
